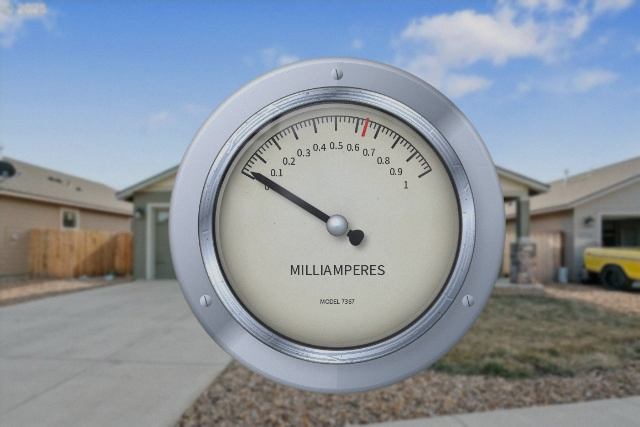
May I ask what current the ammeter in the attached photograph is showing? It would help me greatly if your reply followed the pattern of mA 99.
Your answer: mA 0.02
